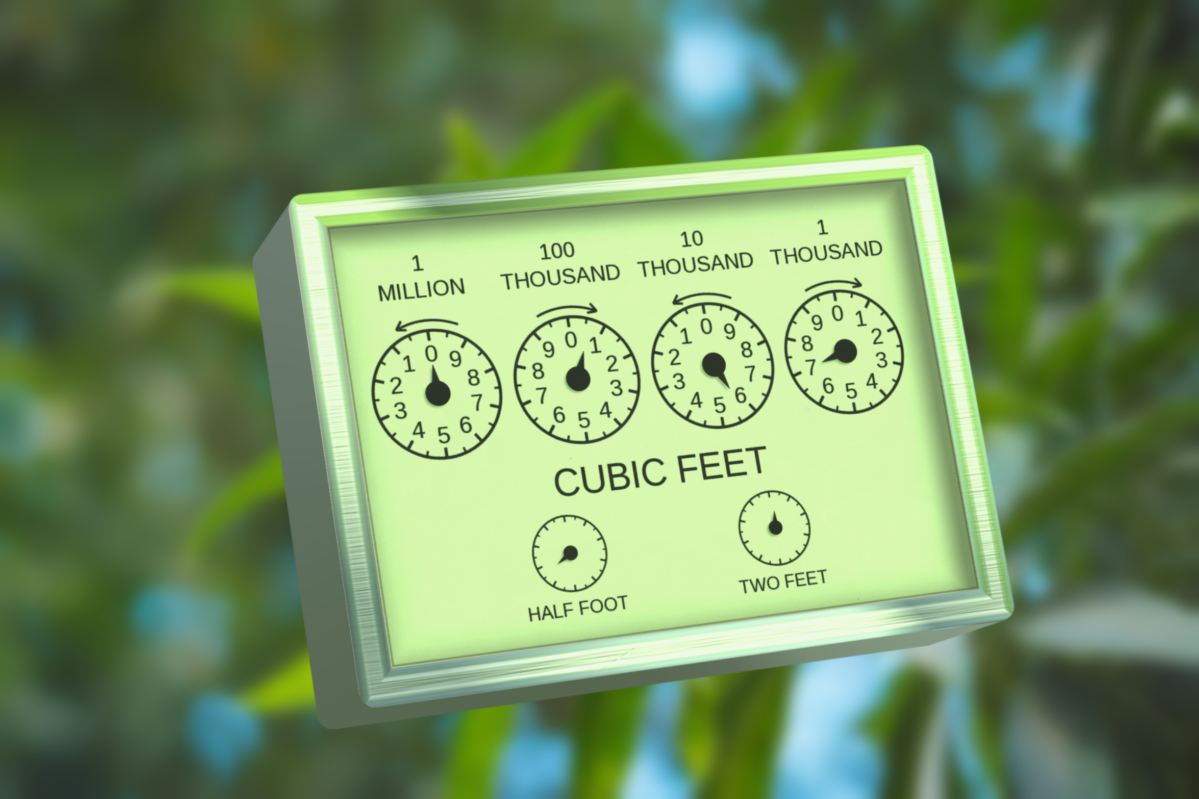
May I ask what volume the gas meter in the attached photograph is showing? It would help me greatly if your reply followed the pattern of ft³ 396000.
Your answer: ft³ 5700
